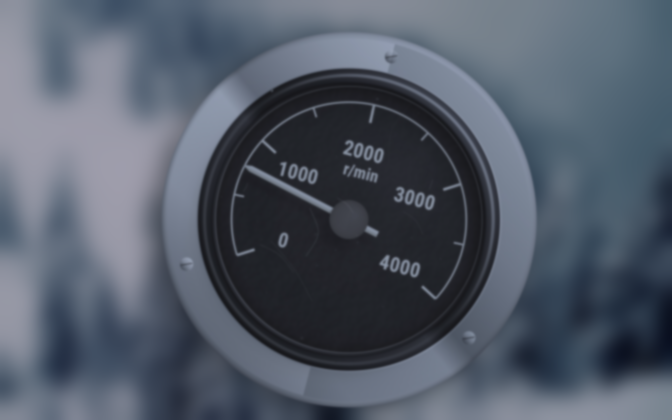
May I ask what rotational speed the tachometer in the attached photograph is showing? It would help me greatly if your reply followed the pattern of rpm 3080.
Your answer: rpm 750
